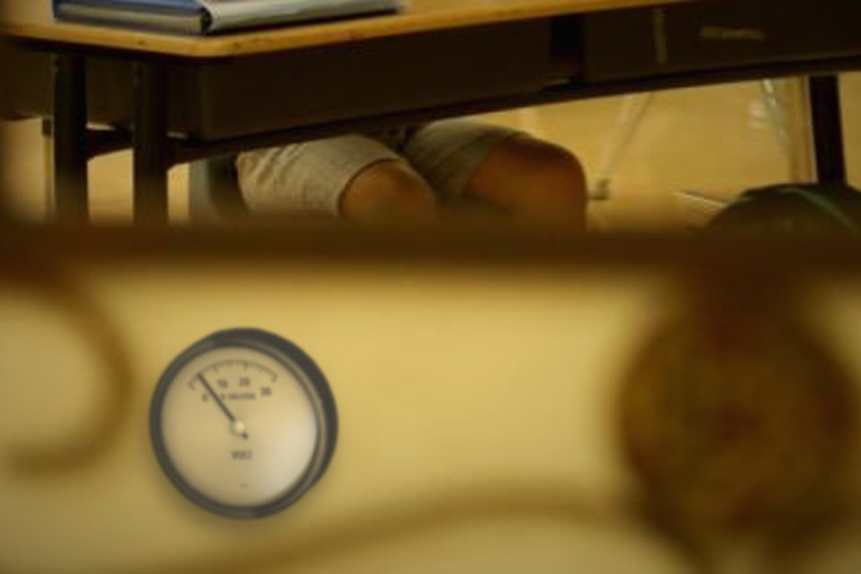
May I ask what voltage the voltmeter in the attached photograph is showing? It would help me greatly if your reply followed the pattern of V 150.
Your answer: V 5
